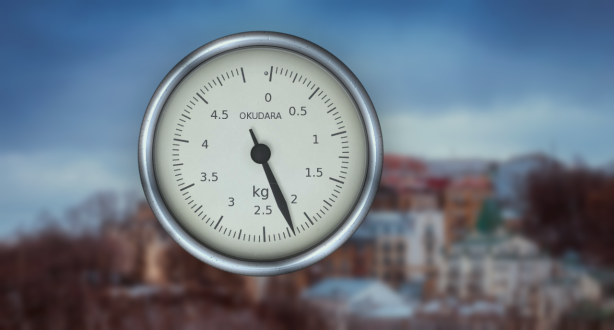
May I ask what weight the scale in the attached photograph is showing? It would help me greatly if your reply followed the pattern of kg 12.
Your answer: kg 2.2
